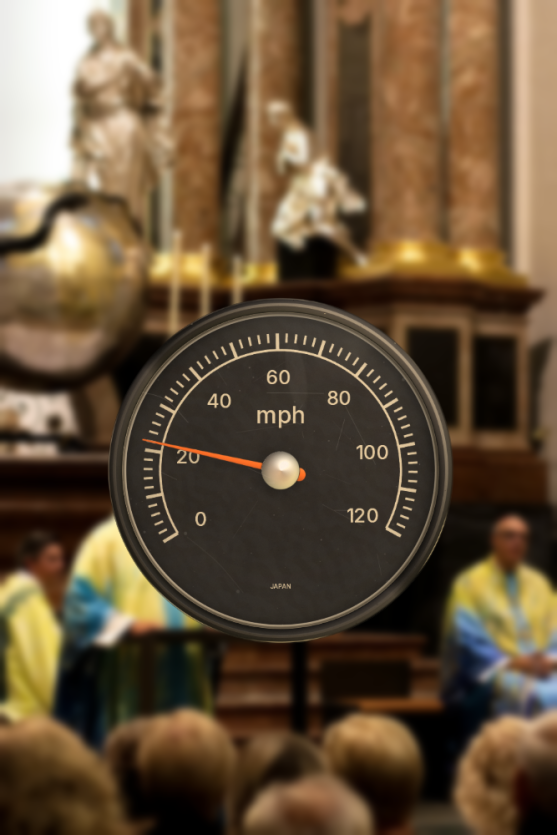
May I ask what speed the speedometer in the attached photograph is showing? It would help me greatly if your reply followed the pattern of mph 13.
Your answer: mph 22
